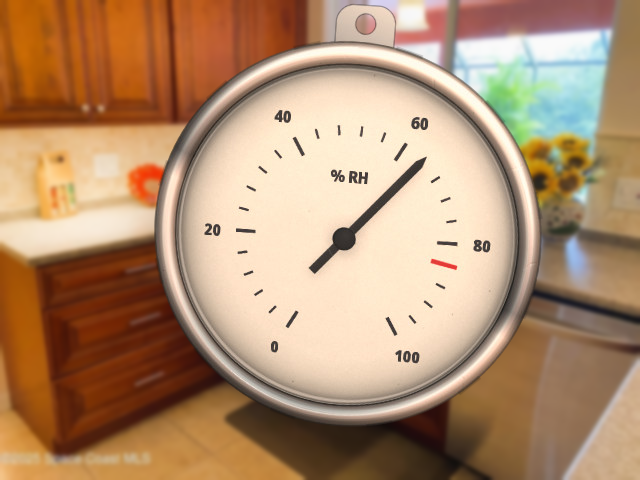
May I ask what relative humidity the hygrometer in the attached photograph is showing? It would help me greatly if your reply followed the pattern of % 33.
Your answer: % 64
